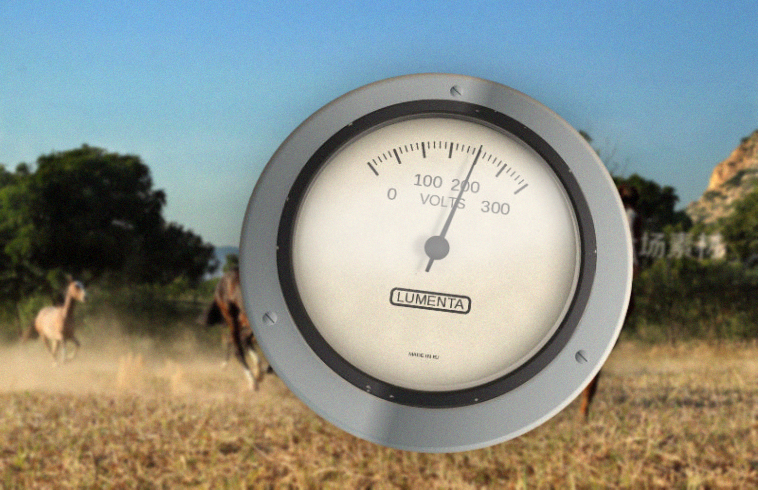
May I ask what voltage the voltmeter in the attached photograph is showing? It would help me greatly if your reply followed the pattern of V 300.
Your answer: V 200
